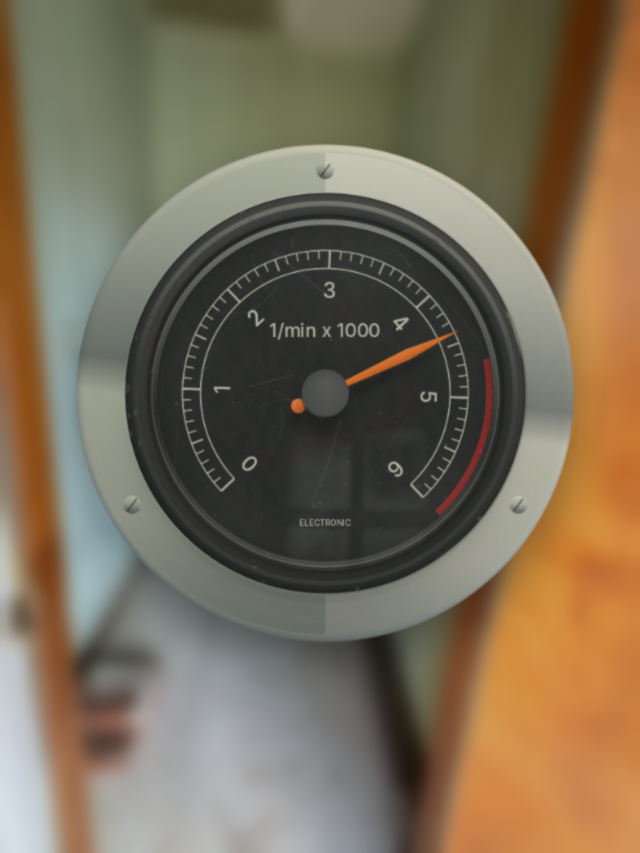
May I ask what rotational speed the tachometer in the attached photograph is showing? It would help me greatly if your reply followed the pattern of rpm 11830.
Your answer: rpm 4400
